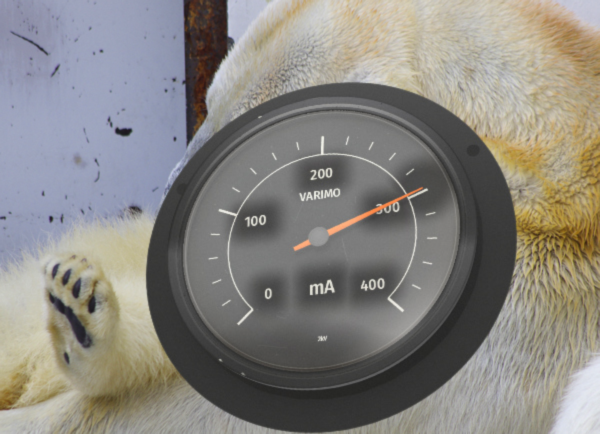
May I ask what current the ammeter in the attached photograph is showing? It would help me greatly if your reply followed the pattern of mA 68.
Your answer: mA 300
